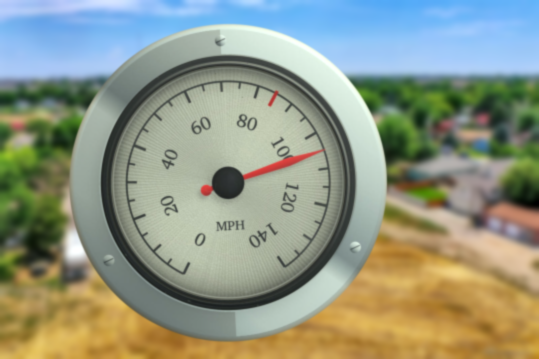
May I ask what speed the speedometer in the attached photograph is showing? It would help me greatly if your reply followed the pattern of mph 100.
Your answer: mph 105
